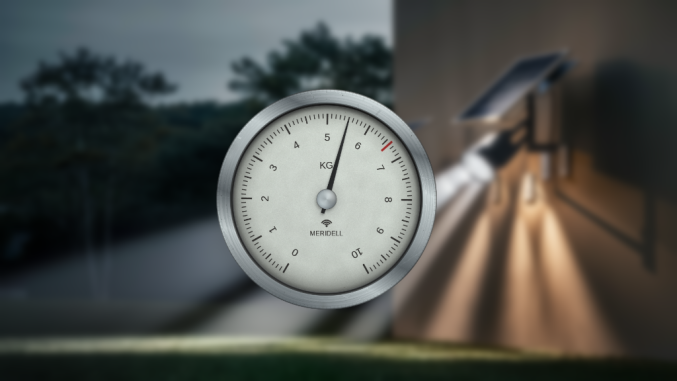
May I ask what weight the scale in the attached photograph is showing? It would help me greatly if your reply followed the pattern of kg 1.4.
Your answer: kg 5.5
